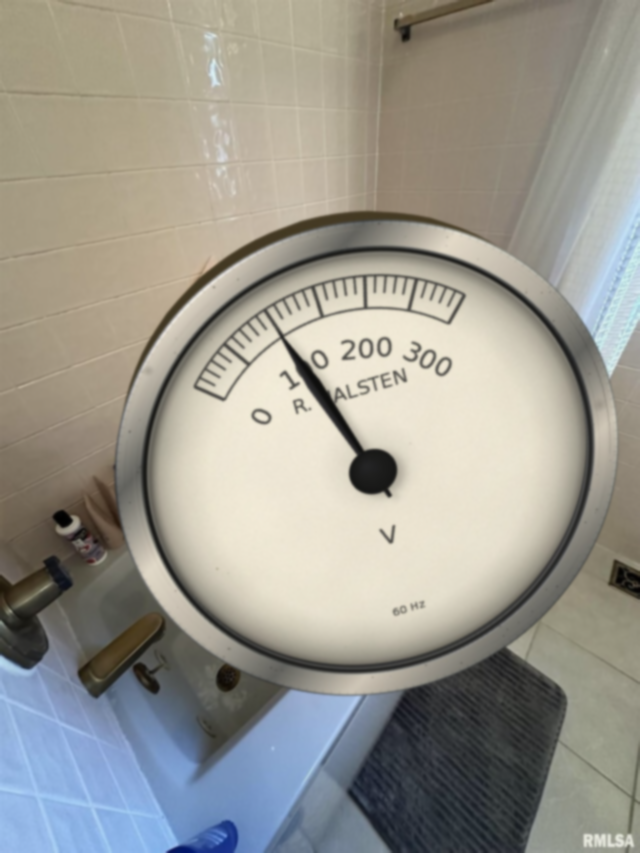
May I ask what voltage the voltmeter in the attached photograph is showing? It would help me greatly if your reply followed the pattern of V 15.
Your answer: V 100
